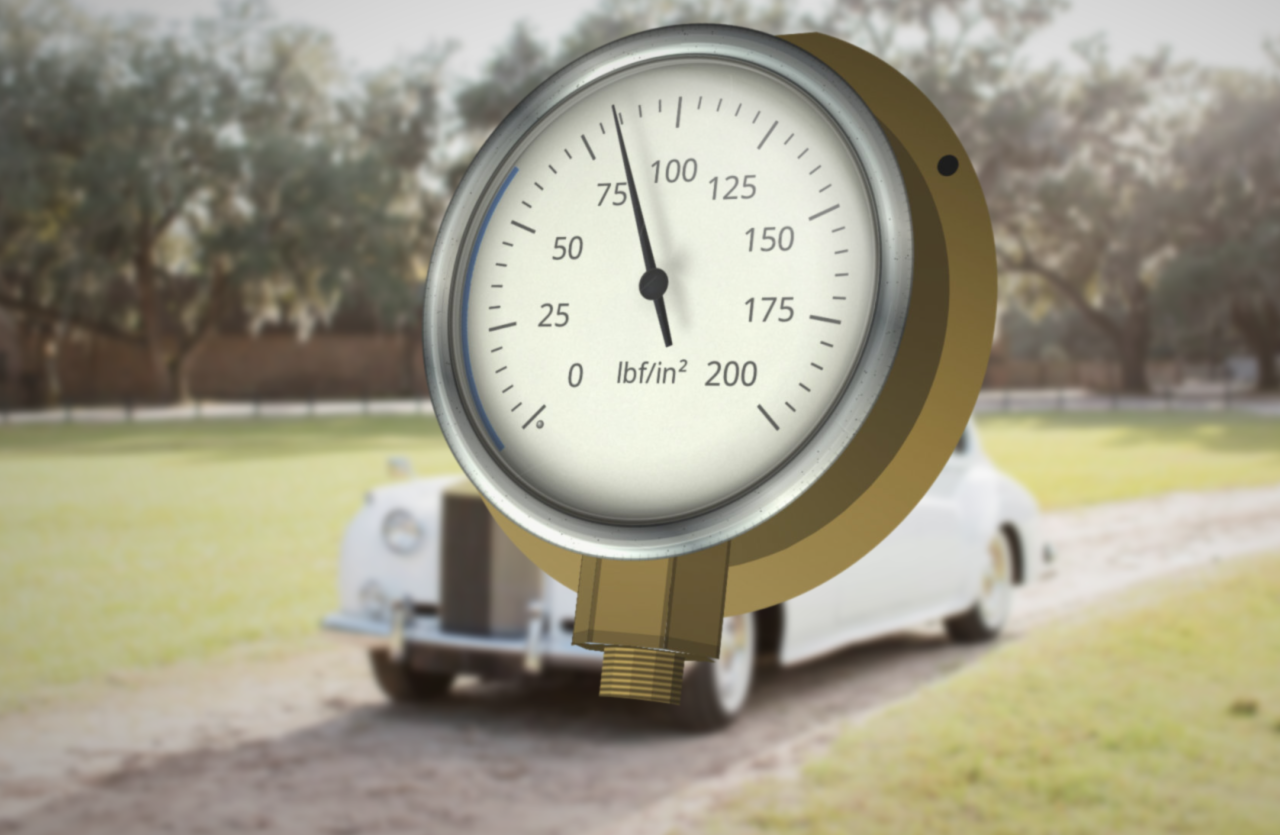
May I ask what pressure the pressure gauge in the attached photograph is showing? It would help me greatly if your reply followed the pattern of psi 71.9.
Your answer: psi 85
